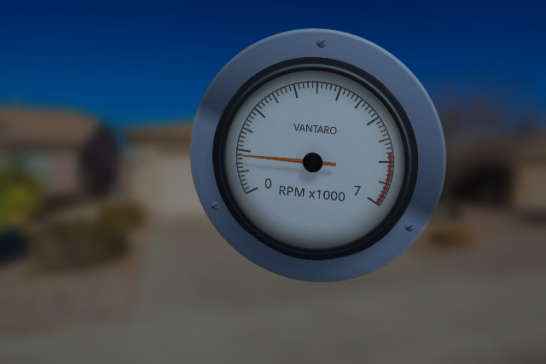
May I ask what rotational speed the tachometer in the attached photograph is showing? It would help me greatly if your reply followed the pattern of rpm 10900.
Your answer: rpm 900
